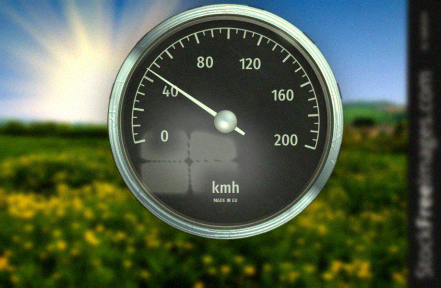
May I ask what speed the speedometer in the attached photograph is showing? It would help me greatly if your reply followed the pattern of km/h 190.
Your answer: km/h 45
